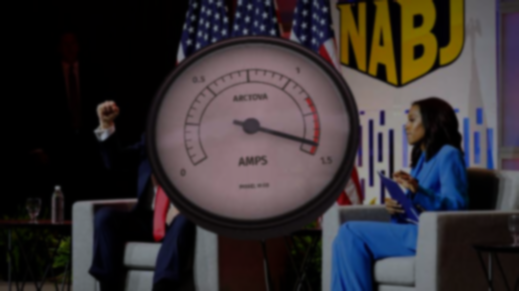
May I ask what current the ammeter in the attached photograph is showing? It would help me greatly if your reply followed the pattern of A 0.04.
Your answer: A 1.45
